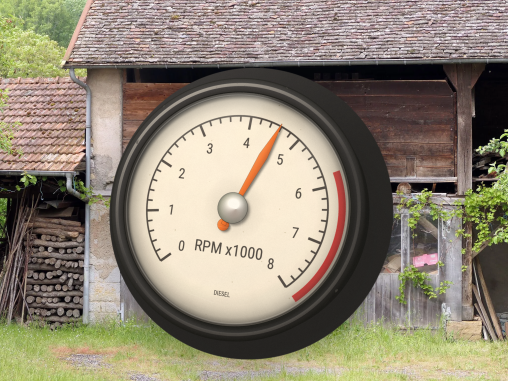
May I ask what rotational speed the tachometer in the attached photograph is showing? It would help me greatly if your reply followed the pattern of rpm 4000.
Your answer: rpm 4600
